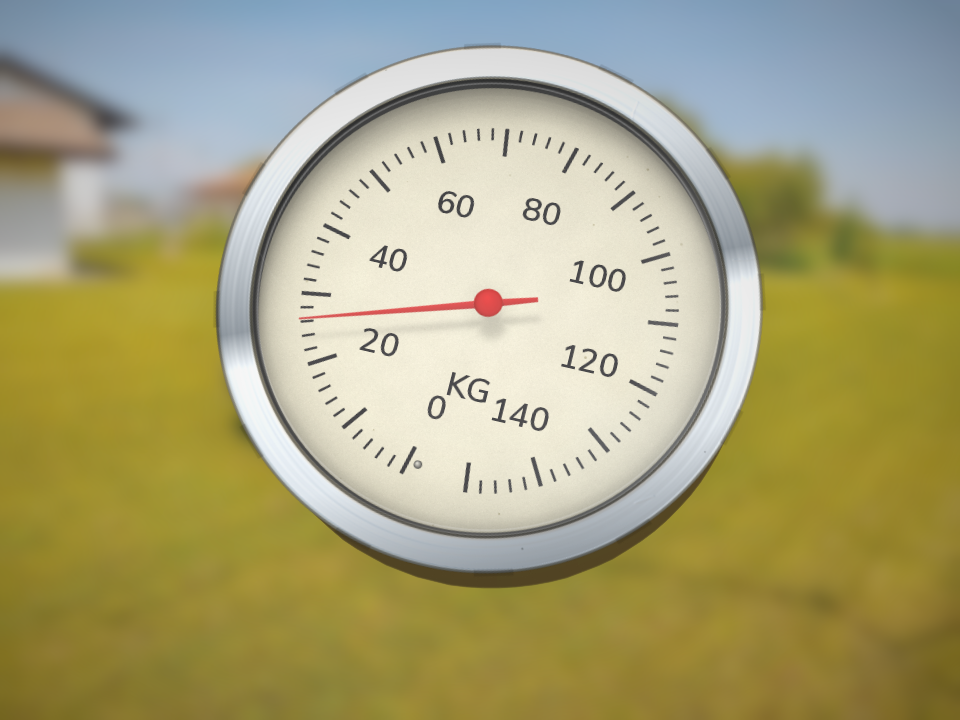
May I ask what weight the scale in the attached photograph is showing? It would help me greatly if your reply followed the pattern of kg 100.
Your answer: kg 26
